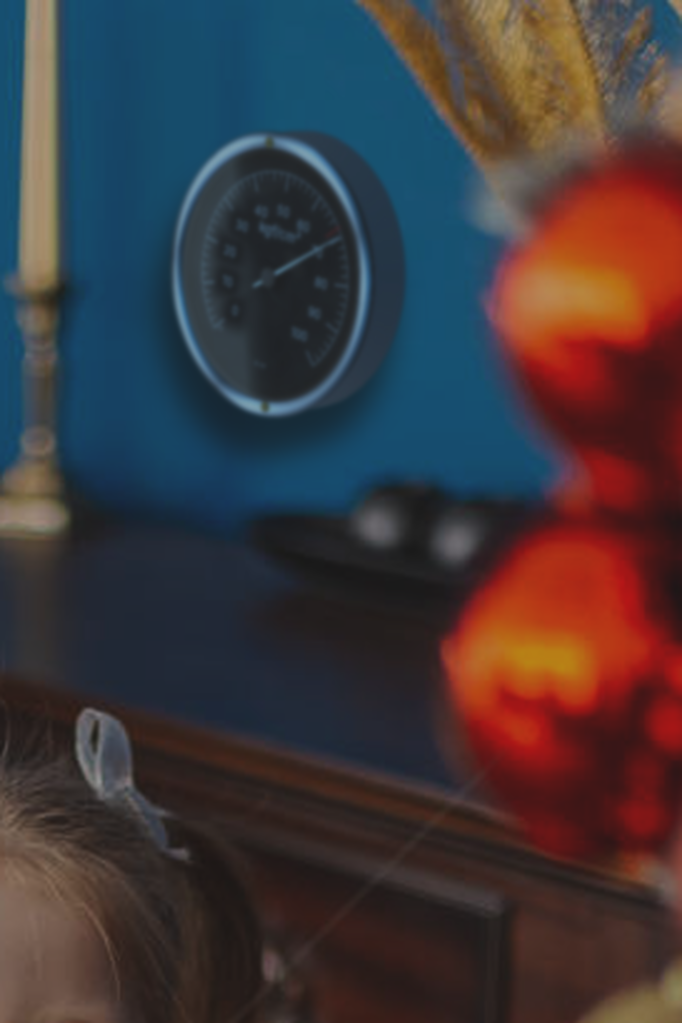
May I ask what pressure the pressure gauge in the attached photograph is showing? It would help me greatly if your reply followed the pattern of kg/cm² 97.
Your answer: kg/cm² 70
